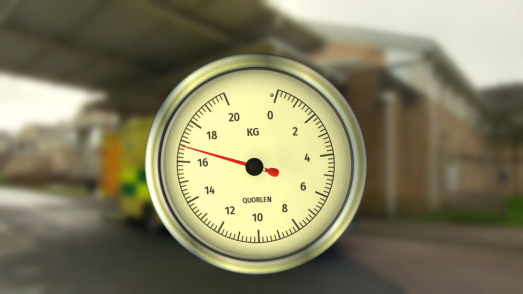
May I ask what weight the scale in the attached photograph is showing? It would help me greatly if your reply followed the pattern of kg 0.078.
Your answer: kg 16.8
